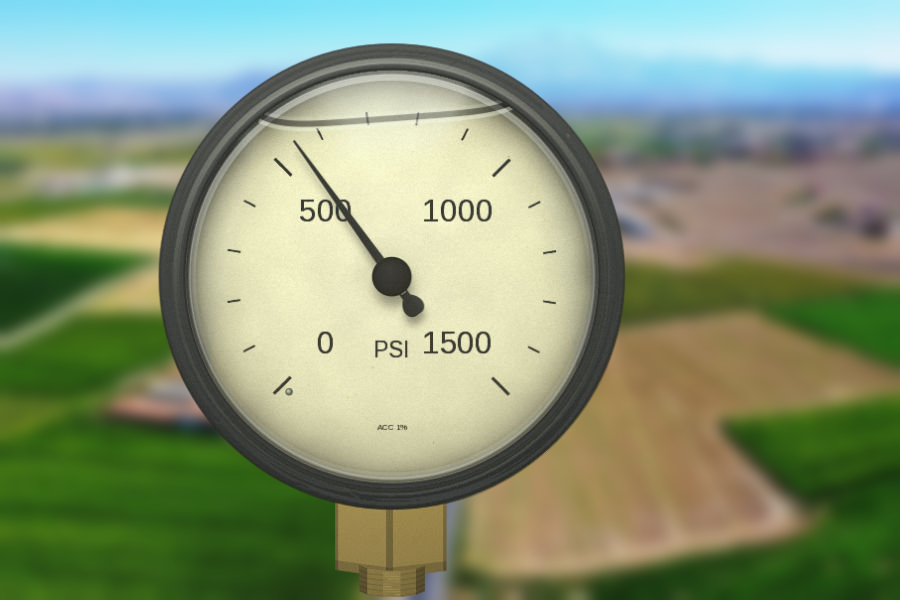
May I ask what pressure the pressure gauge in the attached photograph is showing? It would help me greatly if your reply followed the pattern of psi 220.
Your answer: psi 550
